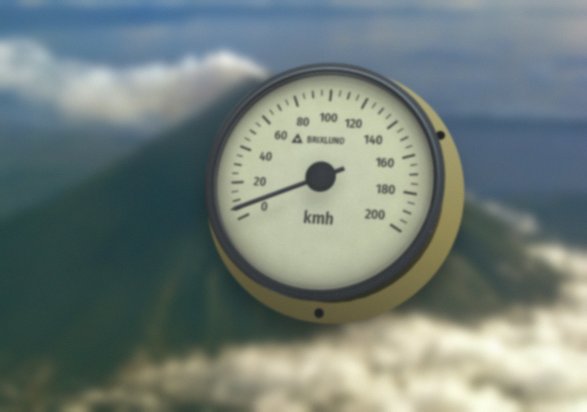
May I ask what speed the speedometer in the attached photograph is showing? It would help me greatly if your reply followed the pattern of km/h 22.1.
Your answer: km/h 5
